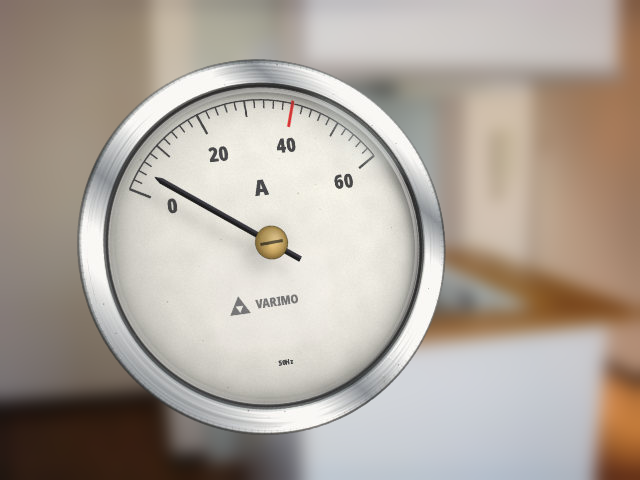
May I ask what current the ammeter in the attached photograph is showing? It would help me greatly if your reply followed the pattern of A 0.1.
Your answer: A 4
